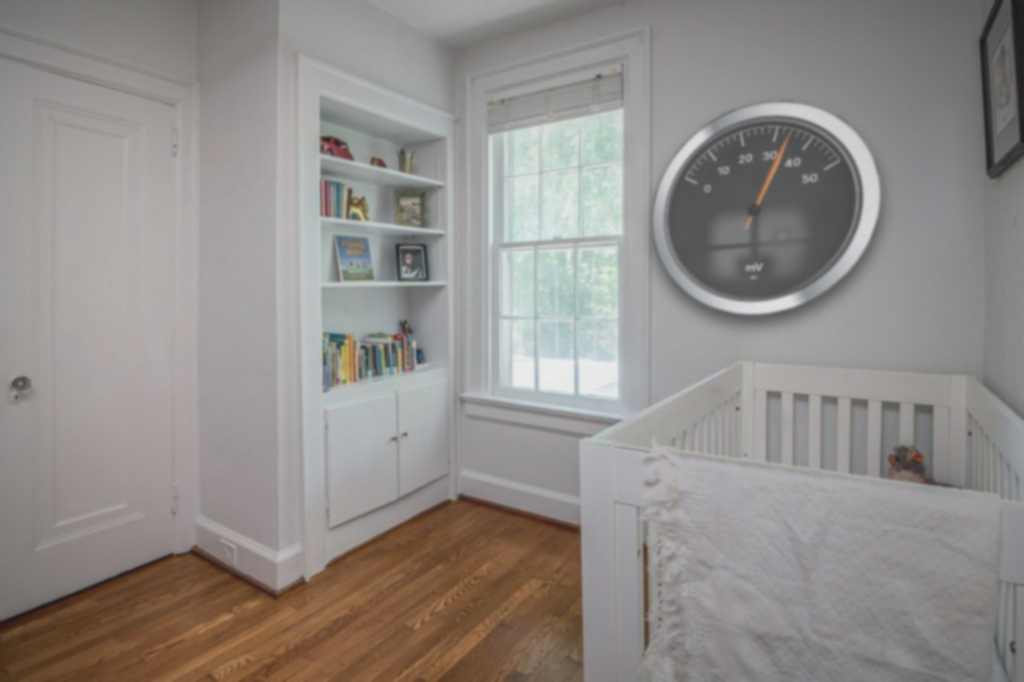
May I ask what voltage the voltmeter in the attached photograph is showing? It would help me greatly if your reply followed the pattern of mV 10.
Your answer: mV 34
